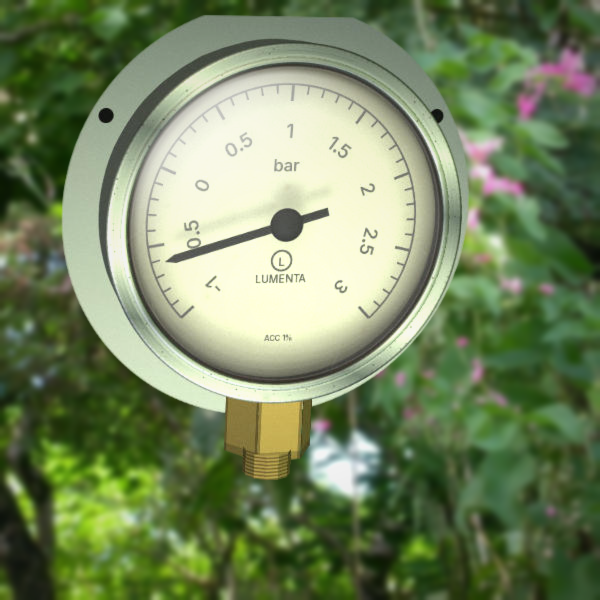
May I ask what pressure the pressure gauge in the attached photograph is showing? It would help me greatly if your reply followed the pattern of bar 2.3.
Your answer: bar -0.6
